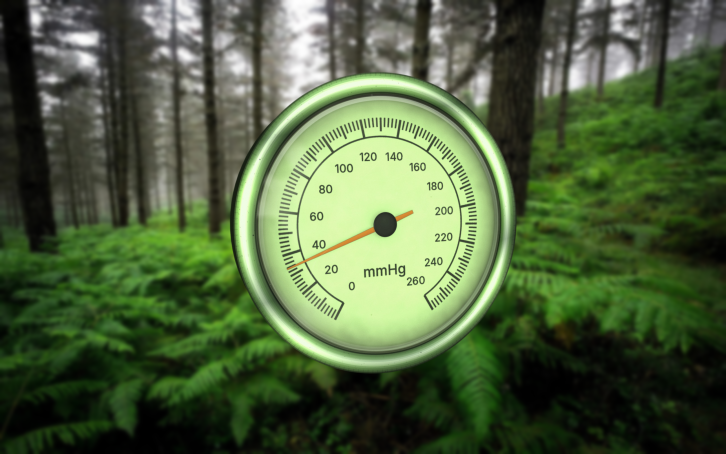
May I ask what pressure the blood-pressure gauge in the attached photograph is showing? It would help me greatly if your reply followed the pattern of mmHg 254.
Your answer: mmHg 34
